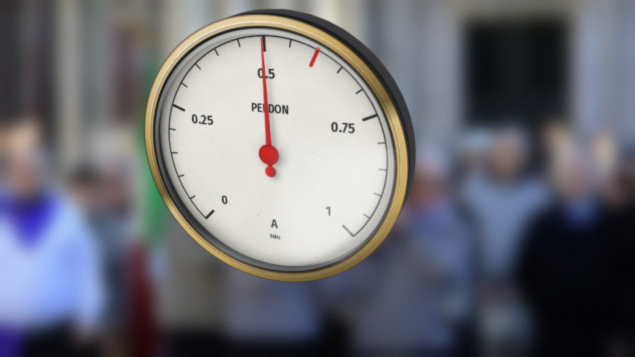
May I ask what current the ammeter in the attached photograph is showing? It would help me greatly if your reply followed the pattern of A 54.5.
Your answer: A 0.5
